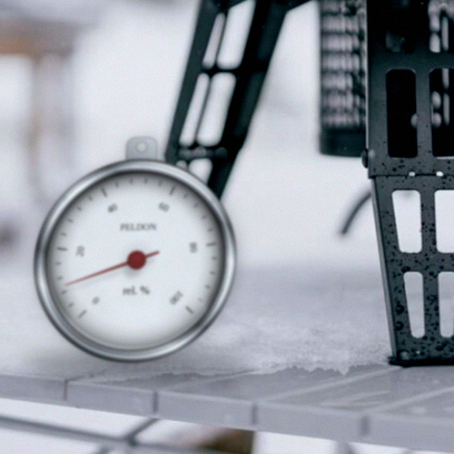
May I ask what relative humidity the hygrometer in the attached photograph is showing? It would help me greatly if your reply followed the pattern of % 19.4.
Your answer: % 10
